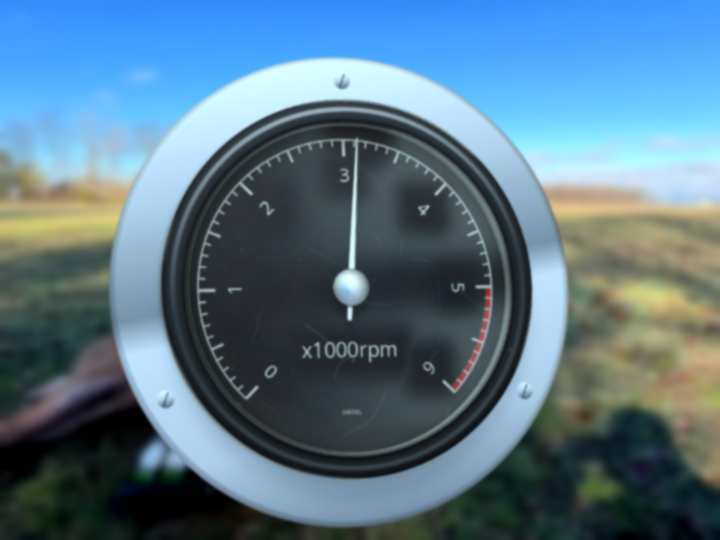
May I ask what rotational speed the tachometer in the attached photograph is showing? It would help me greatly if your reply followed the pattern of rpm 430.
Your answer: rpm 3100
